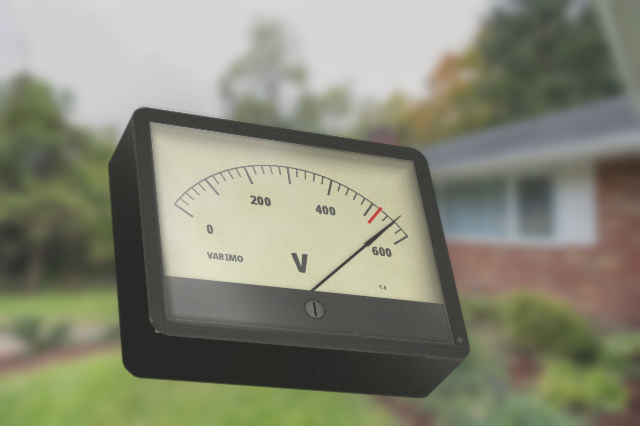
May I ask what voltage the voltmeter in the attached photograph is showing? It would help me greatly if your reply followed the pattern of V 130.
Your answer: V 560
